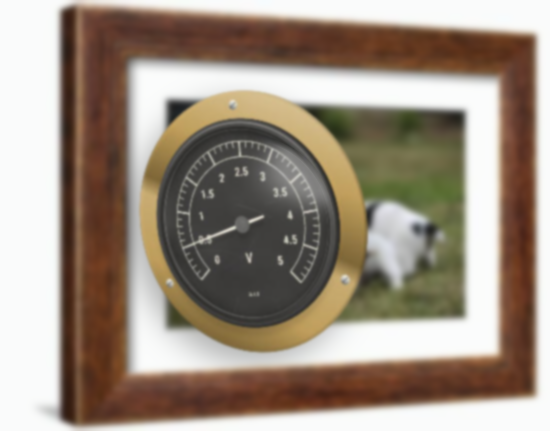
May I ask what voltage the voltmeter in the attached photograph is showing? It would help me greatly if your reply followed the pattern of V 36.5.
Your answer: V 0.5
